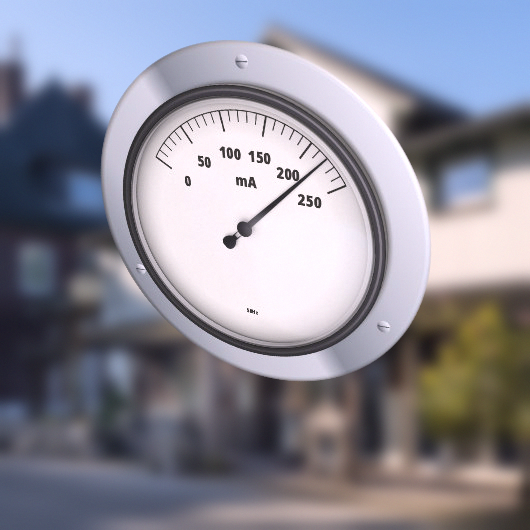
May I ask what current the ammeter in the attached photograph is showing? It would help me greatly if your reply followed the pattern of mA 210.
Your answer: mA 220
